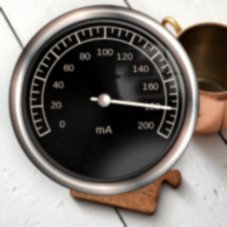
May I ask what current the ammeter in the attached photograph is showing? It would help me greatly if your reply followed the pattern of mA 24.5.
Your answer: mA 180
